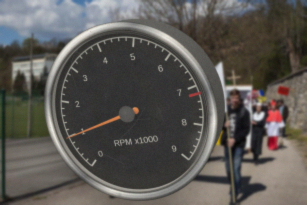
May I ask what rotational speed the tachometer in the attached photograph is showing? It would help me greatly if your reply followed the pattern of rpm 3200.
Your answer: rpm 1000
